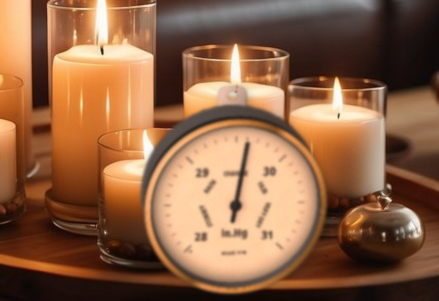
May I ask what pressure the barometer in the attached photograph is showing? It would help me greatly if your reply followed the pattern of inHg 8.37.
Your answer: inHg 29.6
